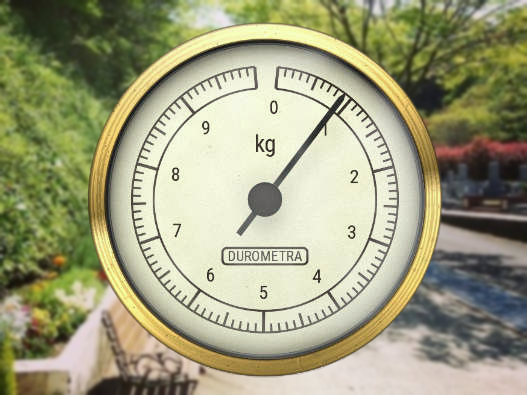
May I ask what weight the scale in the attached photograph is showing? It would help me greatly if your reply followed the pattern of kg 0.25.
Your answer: kg 0.9
